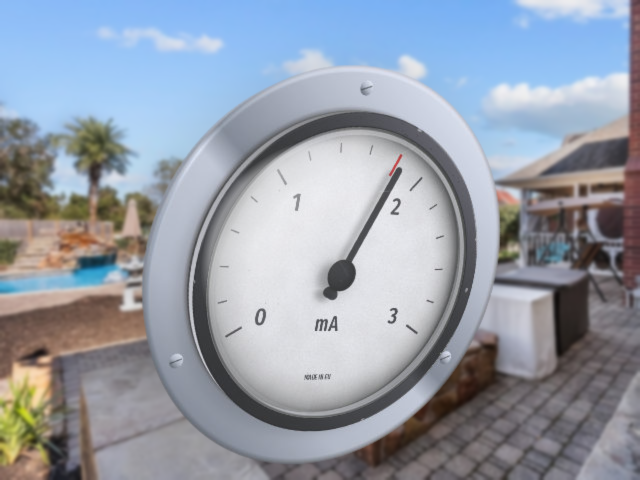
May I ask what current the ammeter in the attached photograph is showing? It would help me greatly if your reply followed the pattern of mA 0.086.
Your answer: mA 1.8
